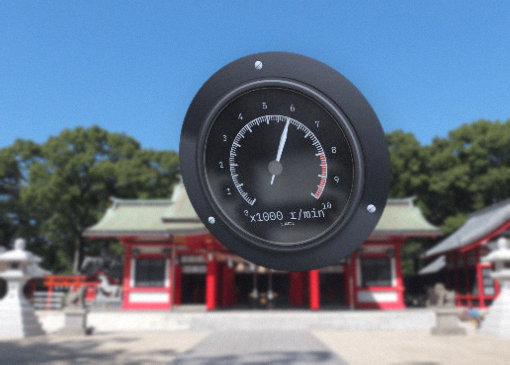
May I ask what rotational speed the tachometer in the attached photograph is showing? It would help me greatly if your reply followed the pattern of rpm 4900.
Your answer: rpm 6000
